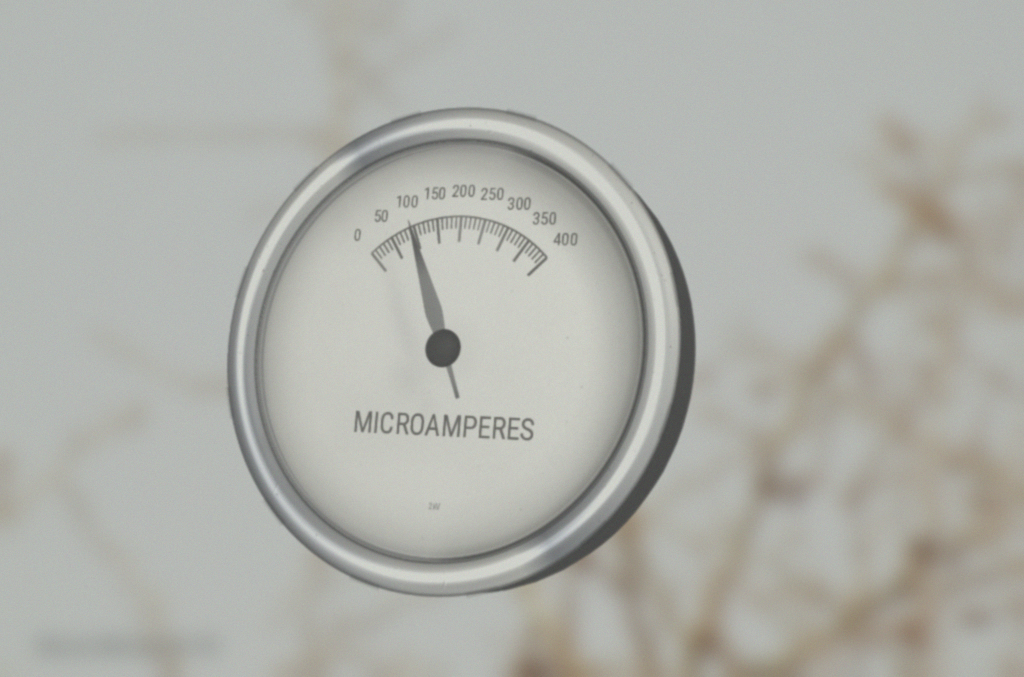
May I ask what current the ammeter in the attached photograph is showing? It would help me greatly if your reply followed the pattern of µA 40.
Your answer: µA 100
